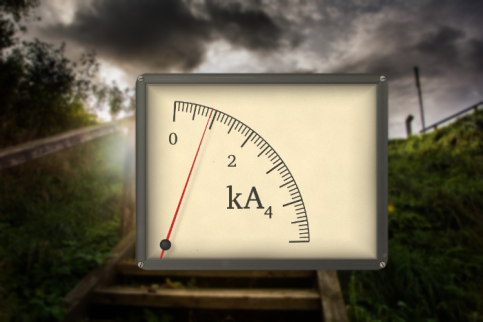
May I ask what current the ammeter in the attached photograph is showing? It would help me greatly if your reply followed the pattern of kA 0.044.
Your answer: kA 0.9
